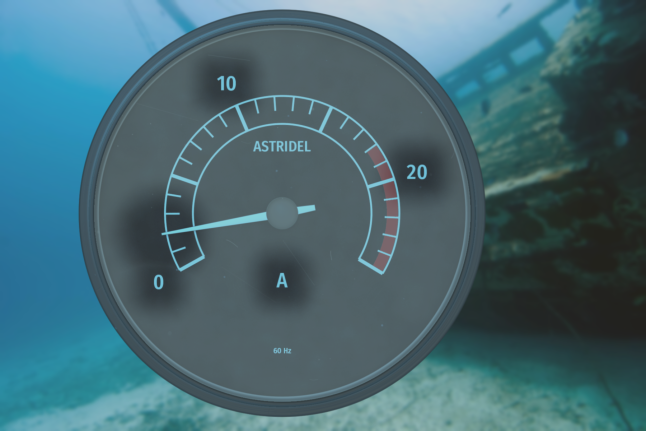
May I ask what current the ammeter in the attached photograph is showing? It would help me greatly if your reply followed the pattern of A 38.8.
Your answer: A 2
